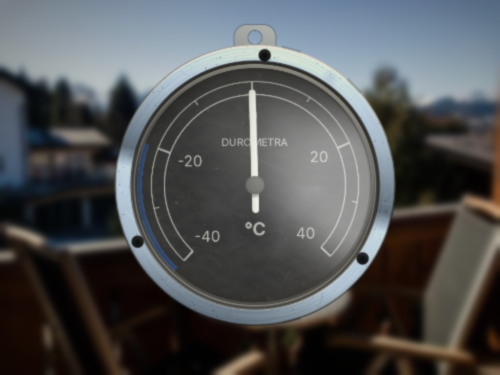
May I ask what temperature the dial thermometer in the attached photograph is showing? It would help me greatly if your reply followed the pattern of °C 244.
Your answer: °C 0
